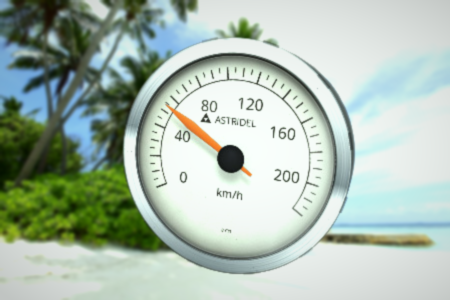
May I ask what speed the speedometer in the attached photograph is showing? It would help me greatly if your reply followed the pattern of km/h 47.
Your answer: km/h 55
